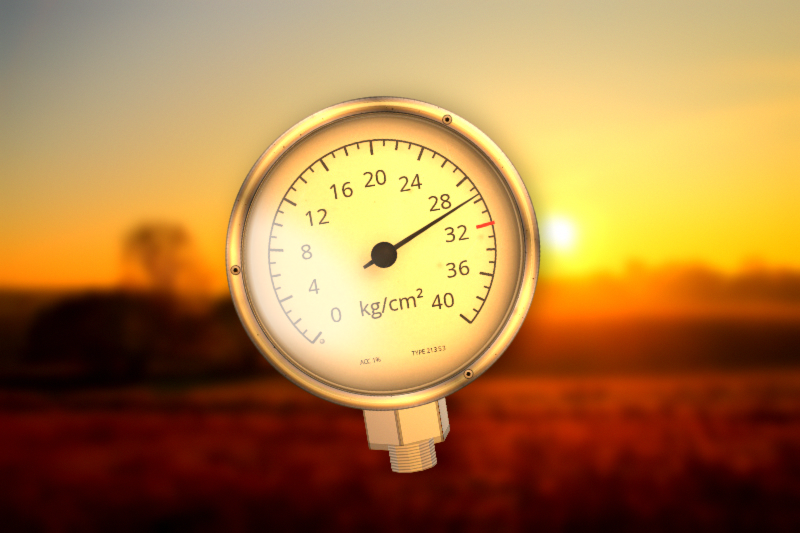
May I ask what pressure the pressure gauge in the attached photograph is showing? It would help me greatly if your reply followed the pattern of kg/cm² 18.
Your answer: kg/cm² 29.5
